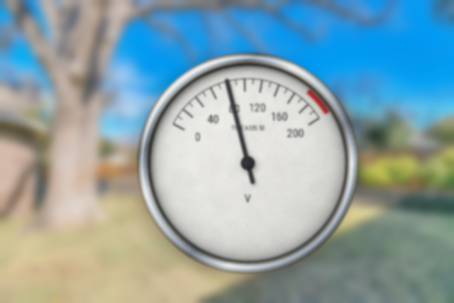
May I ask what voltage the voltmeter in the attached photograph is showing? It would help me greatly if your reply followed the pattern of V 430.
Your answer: V 80
